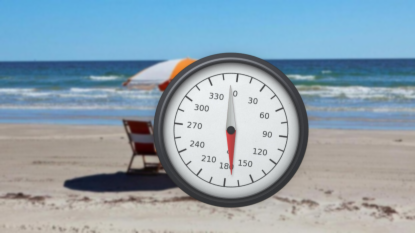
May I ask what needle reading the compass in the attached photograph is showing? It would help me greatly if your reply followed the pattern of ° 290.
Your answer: ° 172.5
